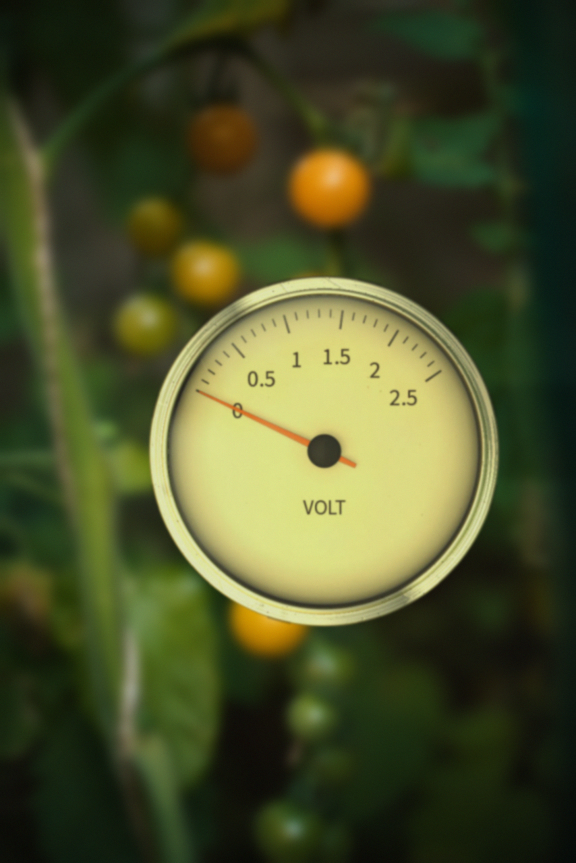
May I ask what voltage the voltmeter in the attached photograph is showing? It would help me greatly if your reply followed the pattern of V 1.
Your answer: V 0
